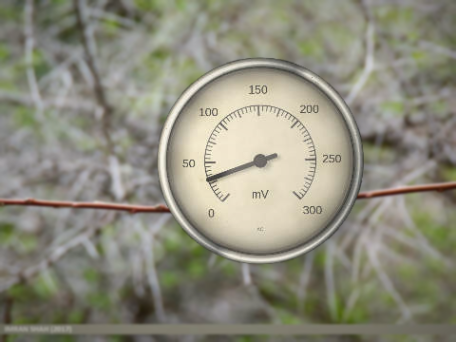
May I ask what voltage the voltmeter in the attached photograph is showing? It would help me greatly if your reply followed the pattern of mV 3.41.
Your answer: mV 30
